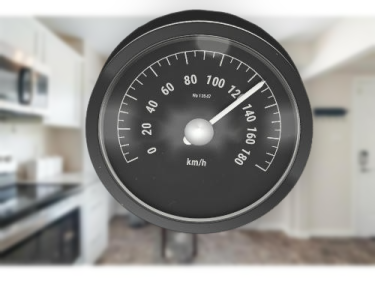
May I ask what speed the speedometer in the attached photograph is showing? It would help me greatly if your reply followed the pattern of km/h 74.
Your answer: km/h 125
